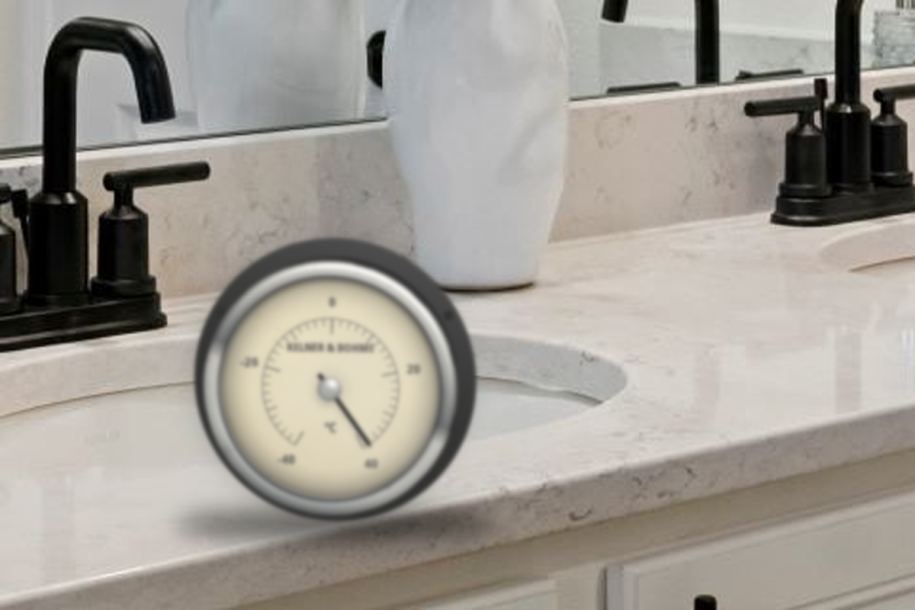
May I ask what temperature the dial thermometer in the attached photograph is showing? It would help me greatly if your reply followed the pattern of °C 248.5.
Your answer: °C 38
